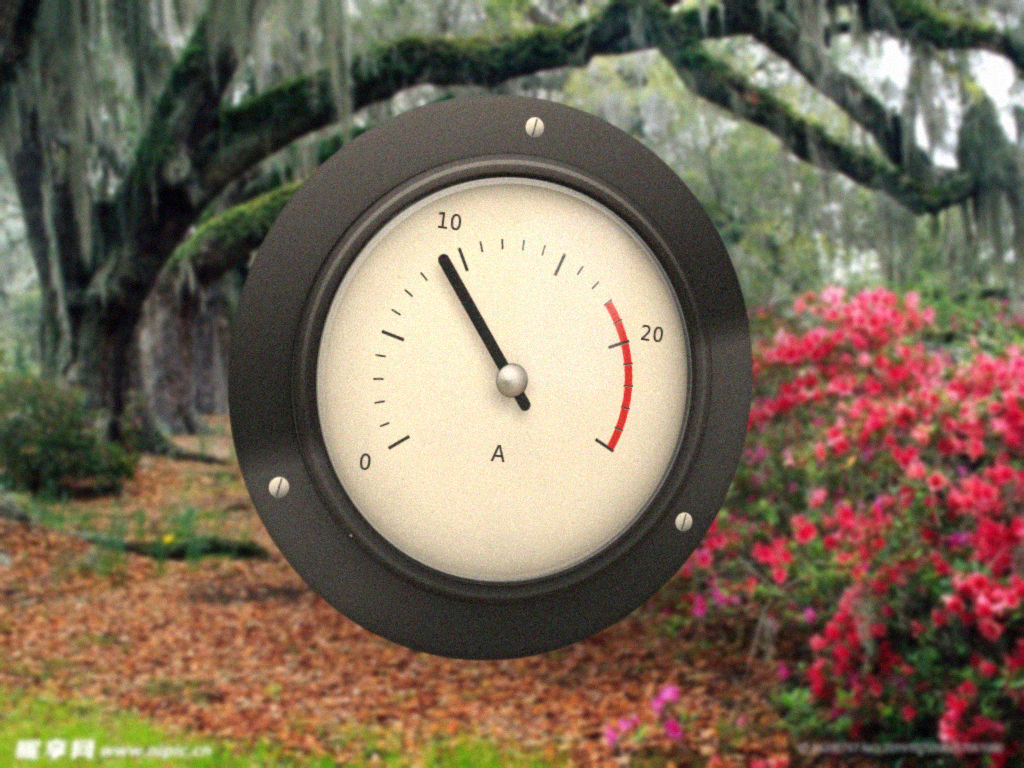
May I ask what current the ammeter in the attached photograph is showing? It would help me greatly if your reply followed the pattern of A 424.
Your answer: A 9
